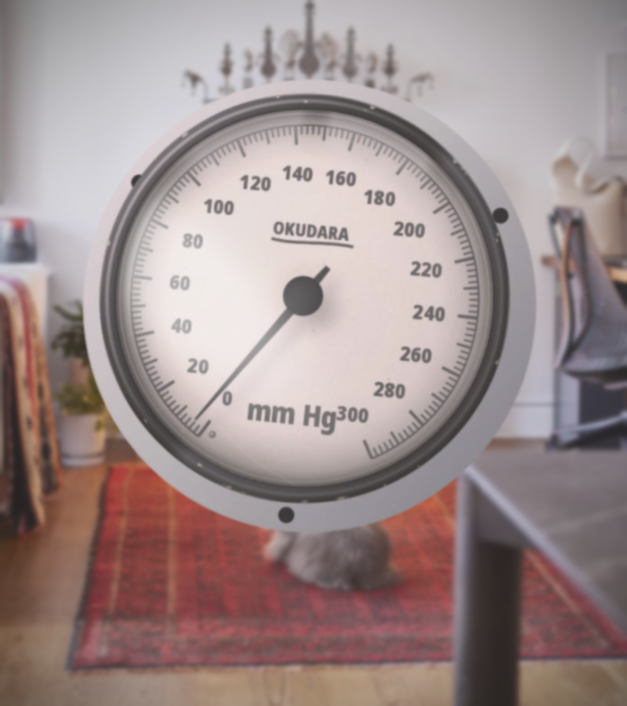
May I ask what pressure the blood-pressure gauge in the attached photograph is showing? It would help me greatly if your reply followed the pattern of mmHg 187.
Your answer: mmHg 4
